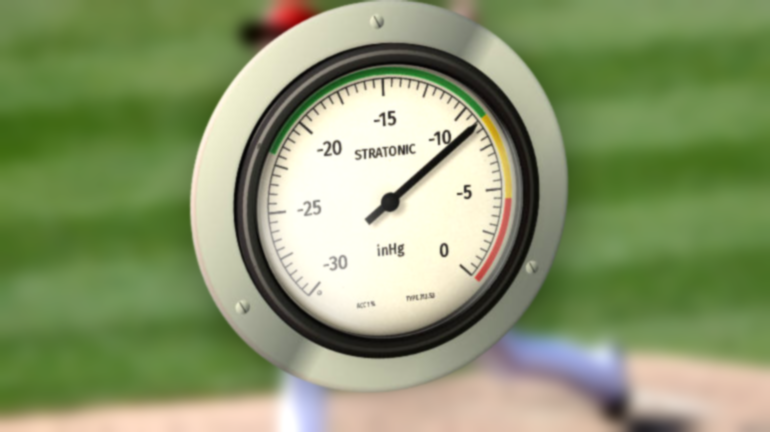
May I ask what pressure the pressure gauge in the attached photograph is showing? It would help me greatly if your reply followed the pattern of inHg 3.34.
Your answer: inHg -9
